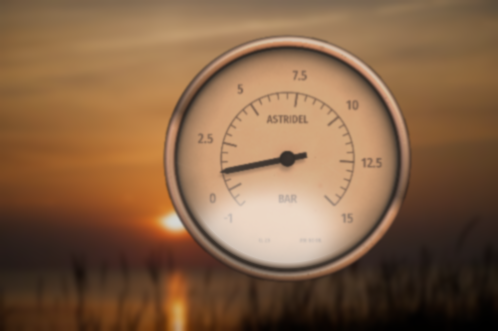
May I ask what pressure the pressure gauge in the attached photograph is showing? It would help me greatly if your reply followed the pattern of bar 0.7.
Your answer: bar 1
